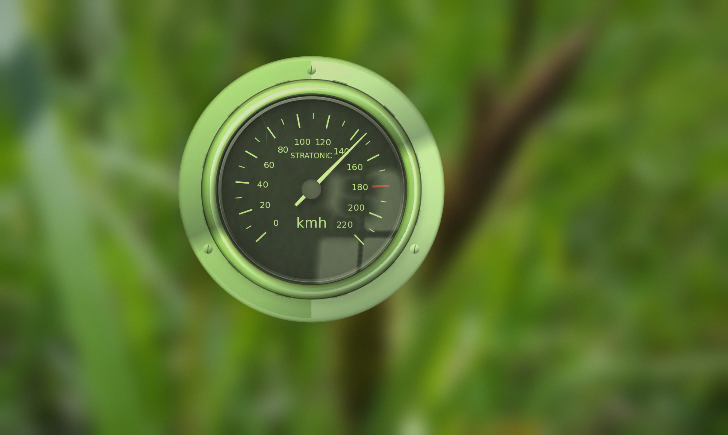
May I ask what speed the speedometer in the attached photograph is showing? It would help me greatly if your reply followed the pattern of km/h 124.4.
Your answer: km/h 145
